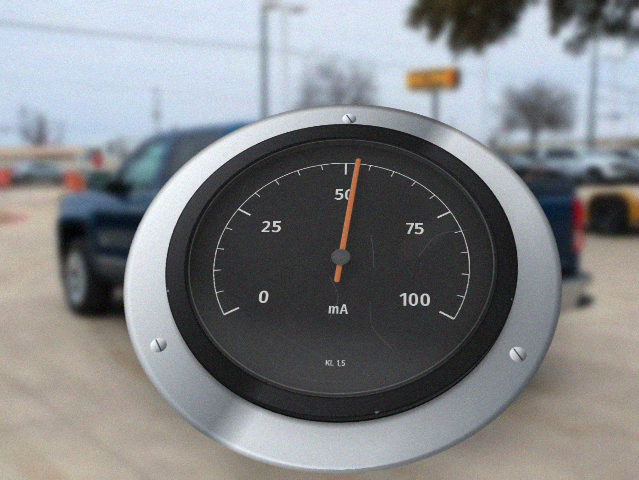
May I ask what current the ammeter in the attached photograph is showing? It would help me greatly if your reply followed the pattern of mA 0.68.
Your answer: mA 52.5
